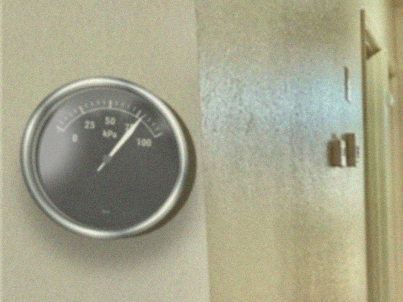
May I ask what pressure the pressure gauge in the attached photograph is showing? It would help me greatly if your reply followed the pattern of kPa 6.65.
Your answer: kPa 80
